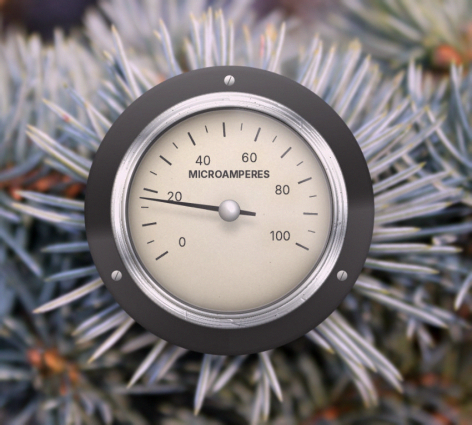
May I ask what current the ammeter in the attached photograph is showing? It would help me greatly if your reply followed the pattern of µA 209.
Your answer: µA 17.5
